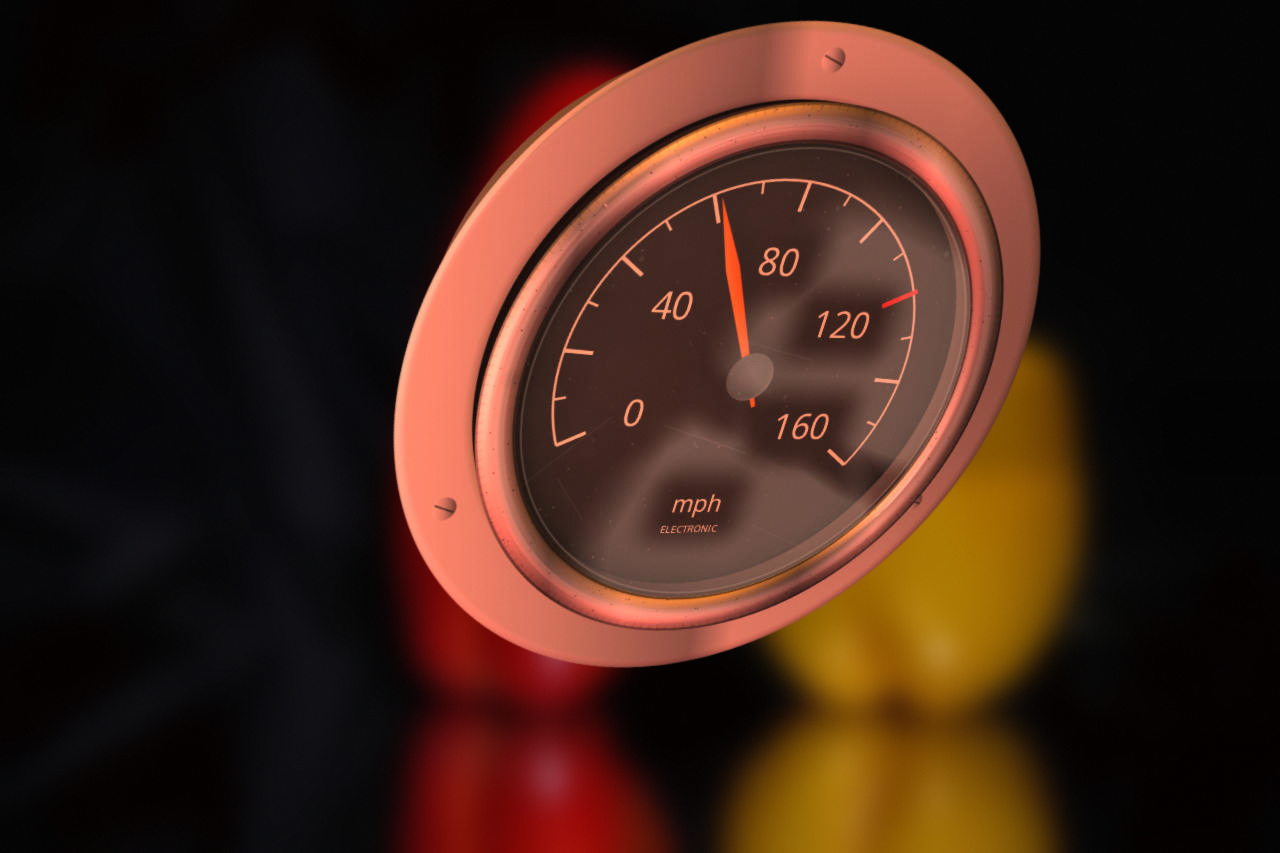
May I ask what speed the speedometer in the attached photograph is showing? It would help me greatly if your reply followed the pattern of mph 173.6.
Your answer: mph 60
